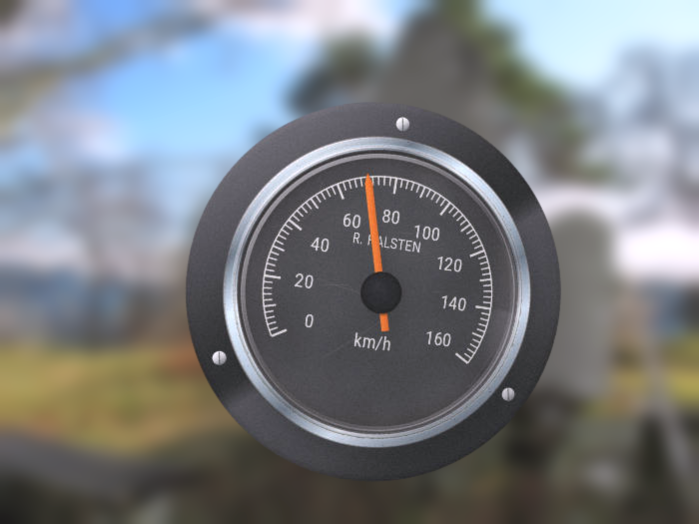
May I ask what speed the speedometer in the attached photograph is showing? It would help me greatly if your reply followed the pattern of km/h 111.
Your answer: km/h 70
